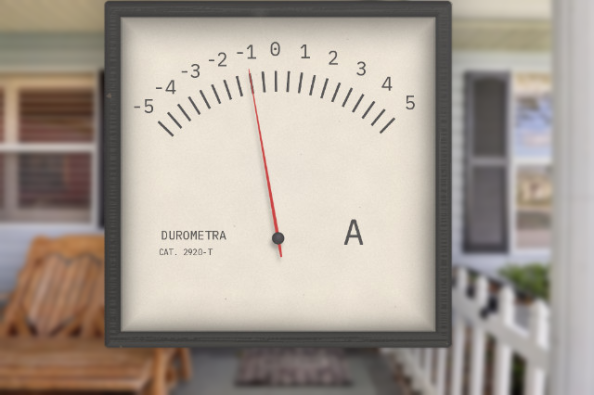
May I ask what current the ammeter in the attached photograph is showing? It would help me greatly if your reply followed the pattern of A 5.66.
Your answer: A -1
